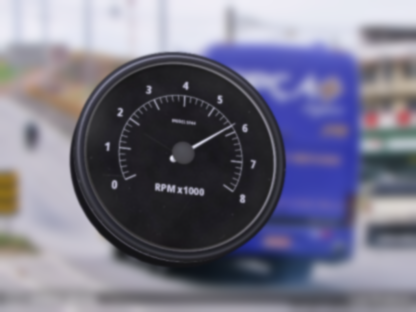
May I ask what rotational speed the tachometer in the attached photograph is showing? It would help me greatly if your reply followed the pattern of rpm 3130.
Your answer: rpm 5800
